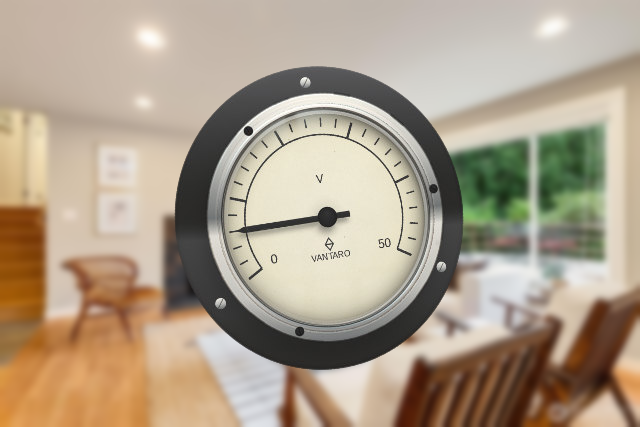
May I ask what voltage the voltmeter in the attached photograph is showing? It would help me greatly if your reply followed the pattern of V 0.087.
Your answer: V 6
